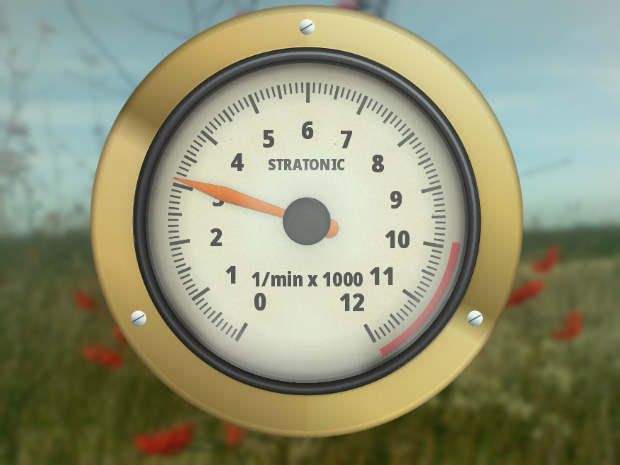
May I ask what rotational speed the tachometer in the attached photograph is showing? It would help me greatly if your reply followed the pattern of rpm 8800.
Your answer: rpm 3100
